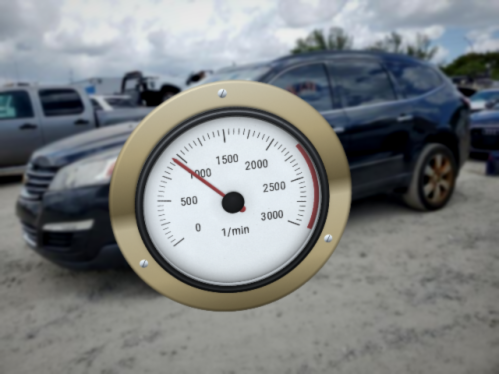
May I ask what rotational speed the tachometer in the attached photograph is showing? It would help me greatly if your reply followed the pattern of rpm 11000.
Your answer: rpm 950
